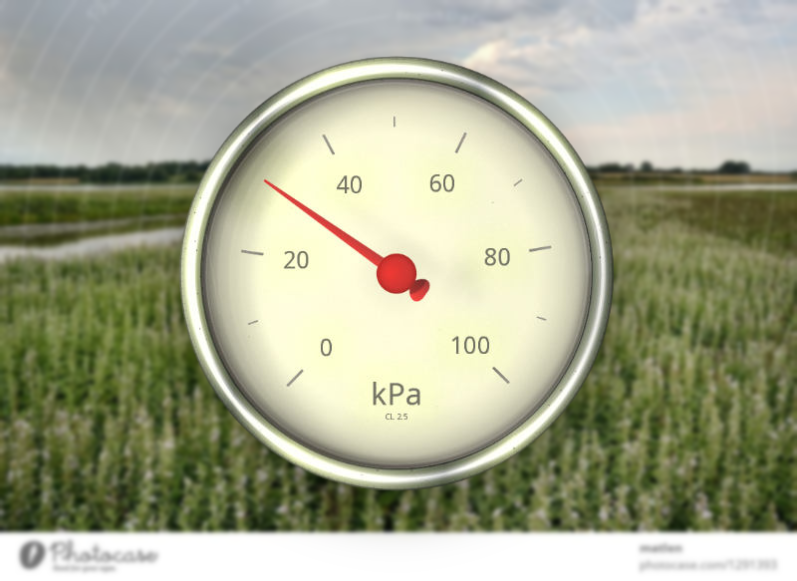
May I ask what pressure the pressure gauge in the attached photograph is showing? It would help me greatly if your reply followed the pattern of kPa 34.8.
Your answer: kPa 30
